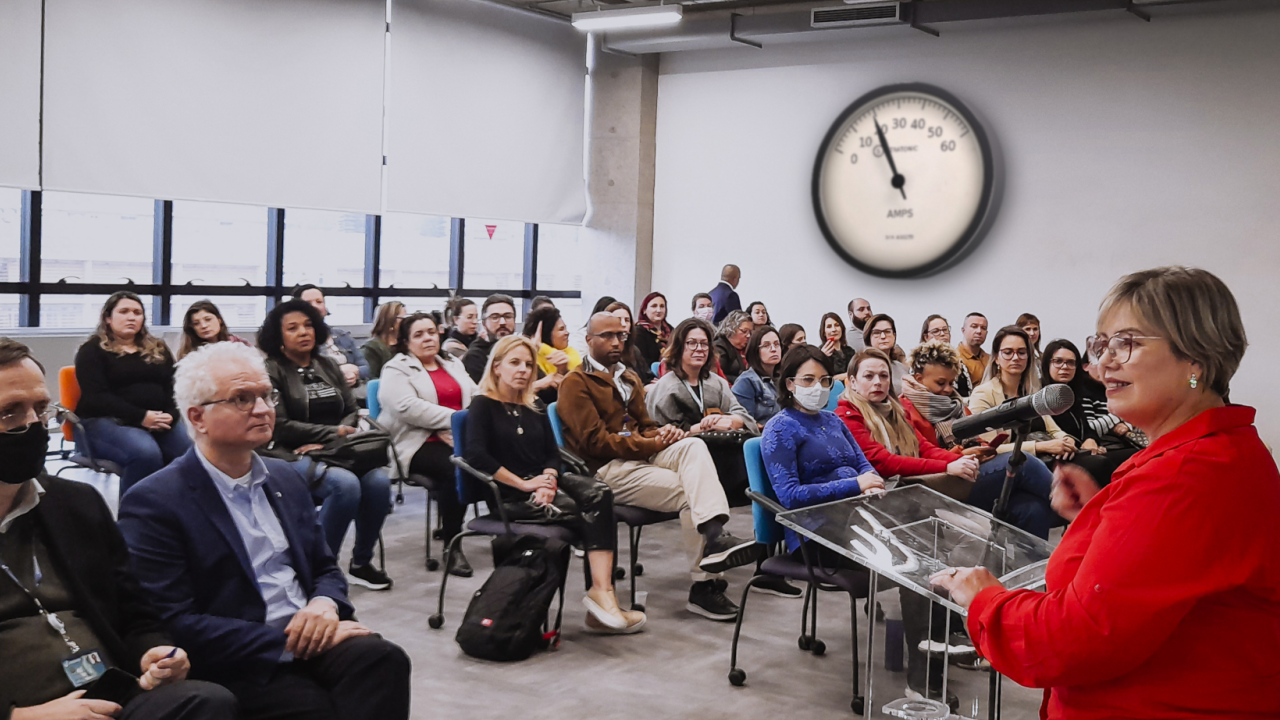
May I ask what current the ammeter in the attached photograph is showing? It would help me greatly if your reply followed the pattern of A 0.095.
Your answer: A 20
